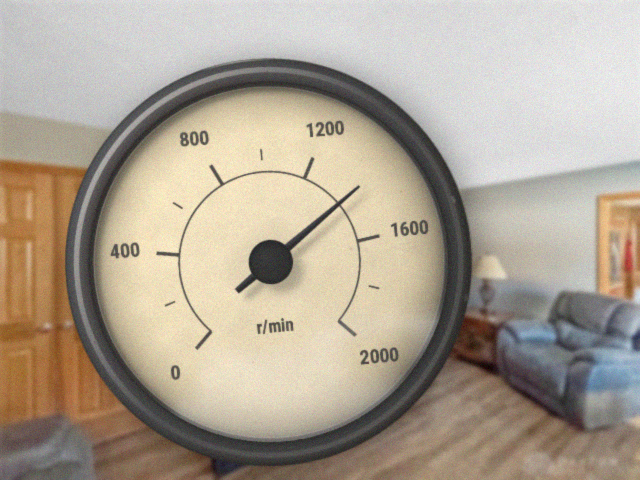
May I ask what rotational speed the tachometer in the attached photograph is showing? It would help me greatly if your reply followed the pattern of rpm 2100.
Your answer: rpm 1400
